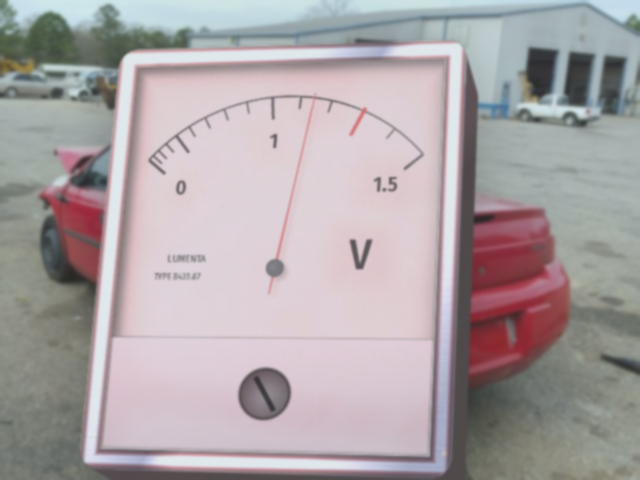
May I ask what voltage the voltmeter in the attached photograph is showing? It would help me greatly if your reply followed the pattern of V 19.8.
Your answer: V 1.15
